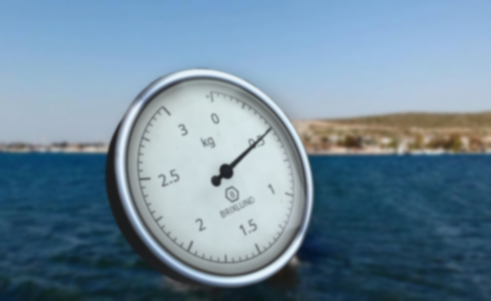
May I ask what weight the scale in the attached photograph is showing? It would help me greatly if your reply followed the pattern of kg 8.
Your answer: kg 0.5
